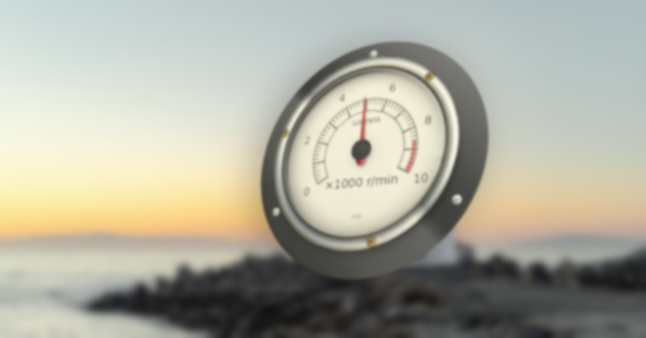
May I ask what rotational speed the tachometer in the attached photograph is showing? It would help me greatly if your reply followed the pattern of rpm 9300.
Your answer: rpm 5000
